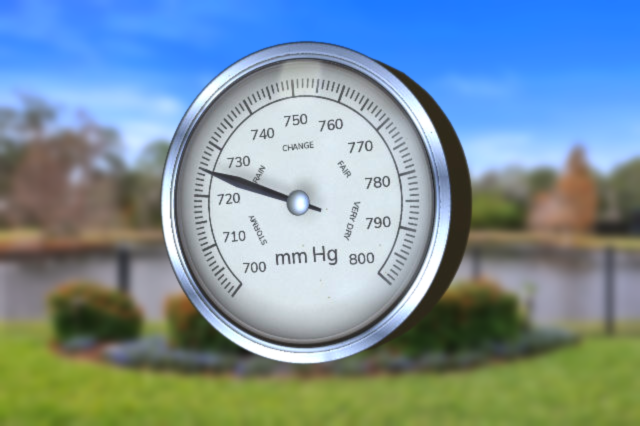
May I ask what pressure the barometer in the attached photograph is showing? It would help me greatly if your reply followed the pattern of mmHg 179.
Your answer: mmHg 725
